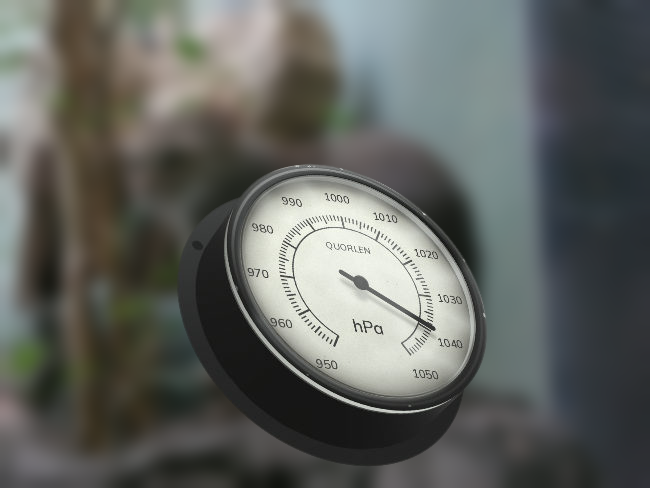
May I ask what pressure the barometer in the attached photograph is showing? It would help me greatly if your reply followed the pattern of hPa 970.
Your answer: hPa 1040
